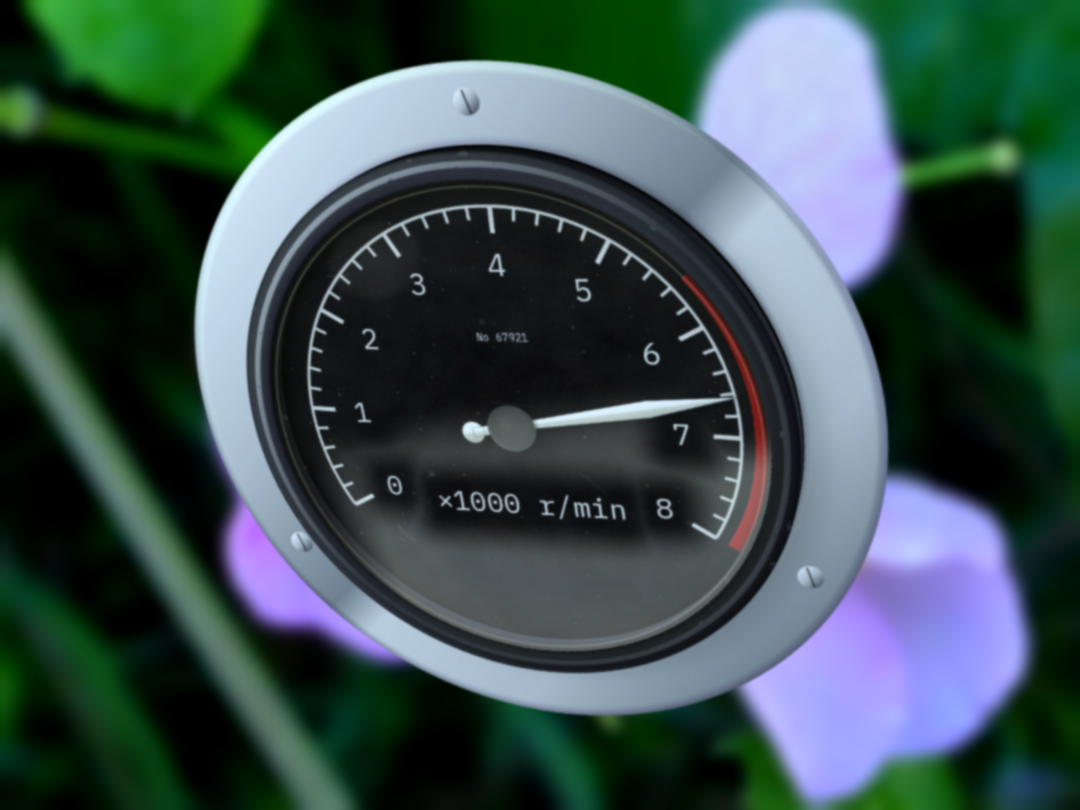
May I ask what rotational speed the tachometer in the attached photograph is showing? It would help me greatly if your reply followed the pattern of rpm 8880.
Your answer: rpm 6600
